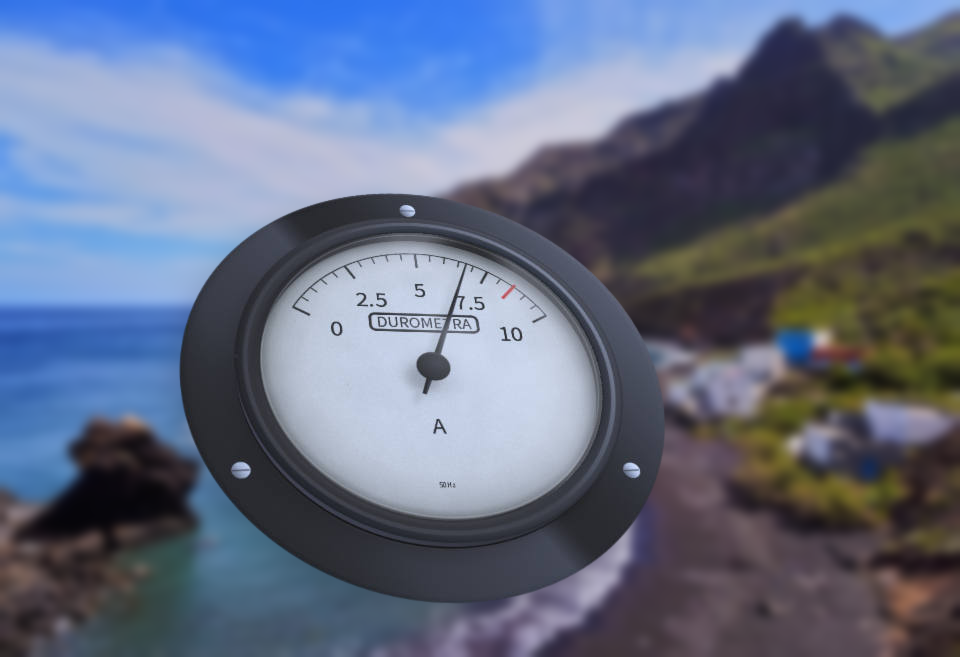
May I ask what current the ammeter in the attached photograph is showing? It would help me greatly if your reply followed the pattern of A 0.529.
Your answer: A 6.75
